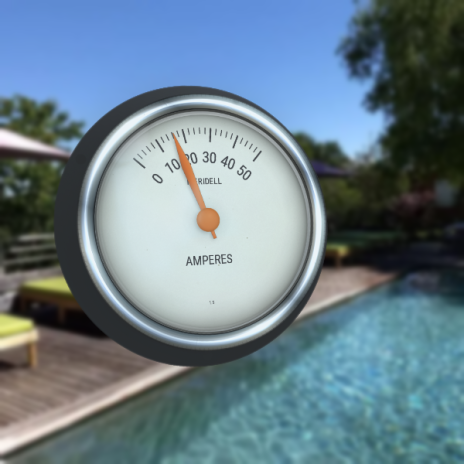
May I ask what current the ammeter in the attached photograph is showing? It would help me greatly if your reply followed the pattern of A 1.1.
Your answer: A 16
